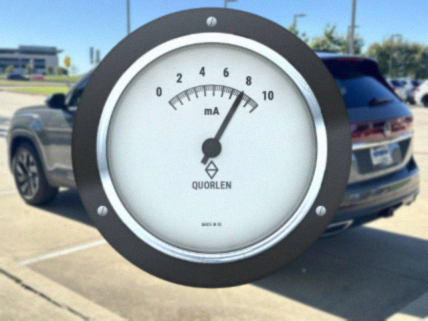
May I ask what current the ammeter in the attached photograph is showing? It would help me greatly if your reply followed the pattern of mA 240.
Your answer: mA 8
